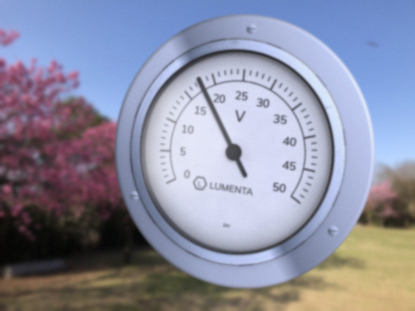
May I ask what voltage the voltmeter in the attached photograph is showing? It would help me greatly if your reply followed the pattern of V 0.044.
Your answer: V 18
